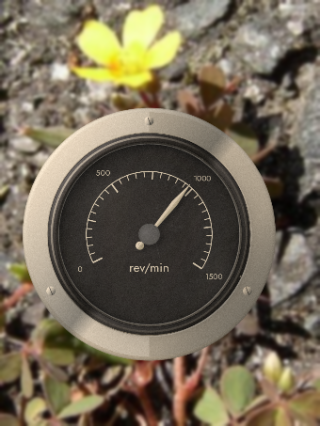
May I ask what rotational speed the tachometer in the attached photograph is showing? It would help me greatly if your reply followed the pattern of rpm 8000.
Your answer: rpm 975
